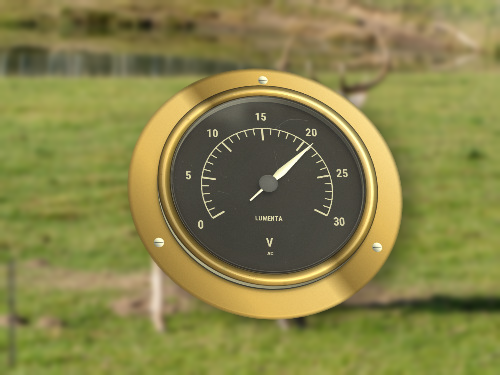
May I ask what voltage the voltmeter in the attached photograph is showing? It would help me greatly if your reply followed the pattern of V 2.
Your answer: V 21
